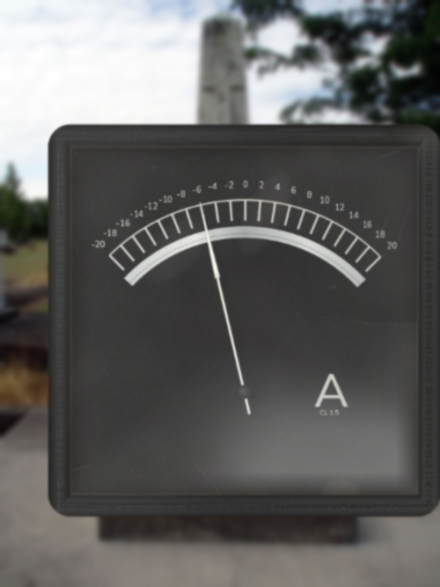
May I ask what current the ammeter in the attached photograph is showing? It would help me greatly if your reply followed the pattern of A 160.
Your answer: A -6
